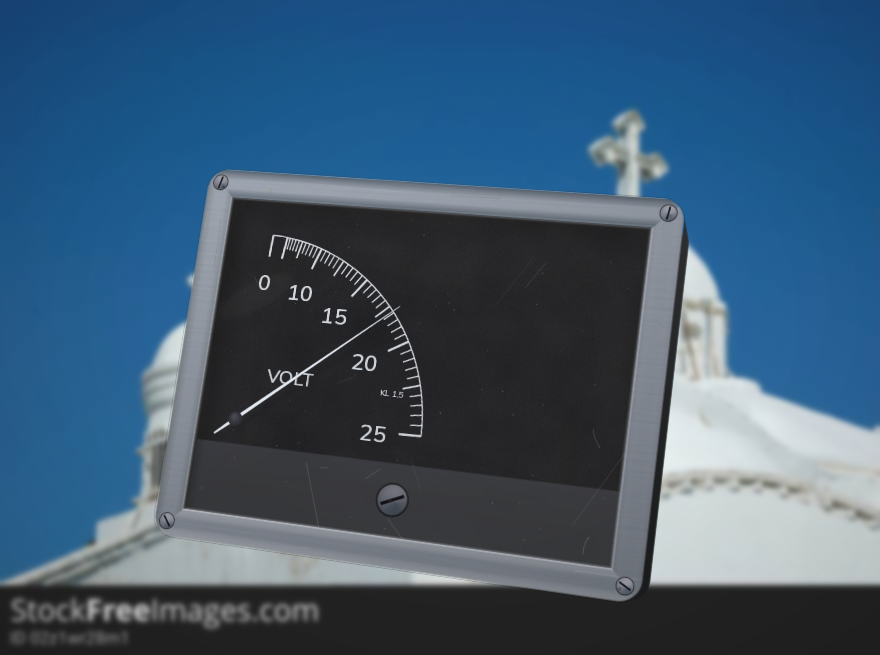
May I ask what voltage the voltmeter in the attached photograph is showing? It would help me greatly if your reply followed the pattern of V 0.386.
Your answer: V 18
